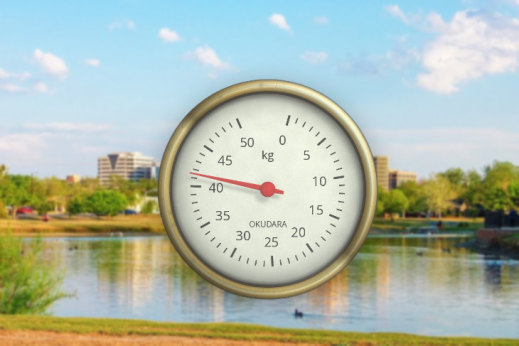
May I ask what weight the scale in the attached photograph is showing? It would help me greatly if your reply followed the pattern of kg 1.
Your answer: kg 41.5
